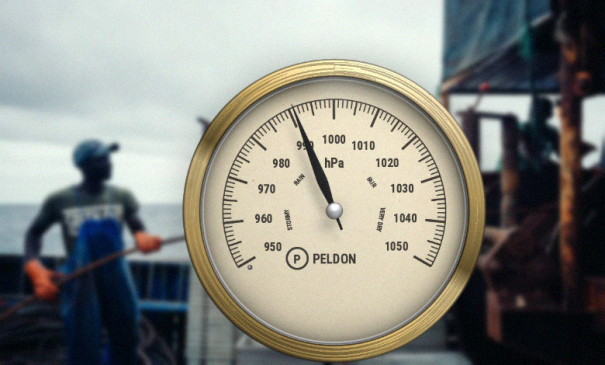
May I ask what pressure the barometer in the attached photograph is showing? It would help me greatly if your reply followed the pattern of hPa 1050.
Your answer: hPa 991
